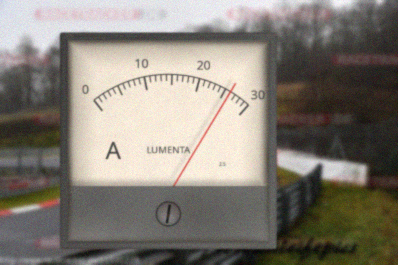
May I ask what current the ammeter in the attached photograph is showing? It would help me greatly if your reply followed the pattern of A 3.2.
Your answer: A 26
